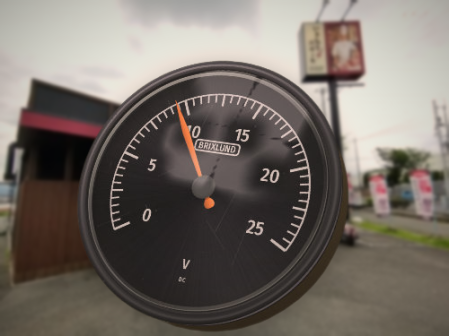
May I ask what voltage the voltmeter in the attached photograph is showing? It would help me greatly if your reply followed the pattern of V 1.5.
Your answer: V 9.5
